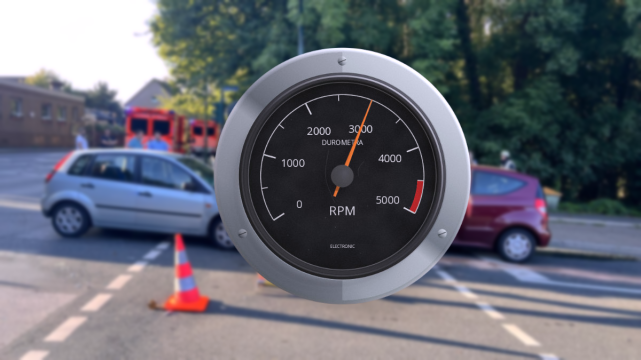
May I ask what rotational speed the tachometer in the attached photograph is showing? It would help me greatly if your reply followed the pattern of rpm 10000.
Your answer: rpm 3000
